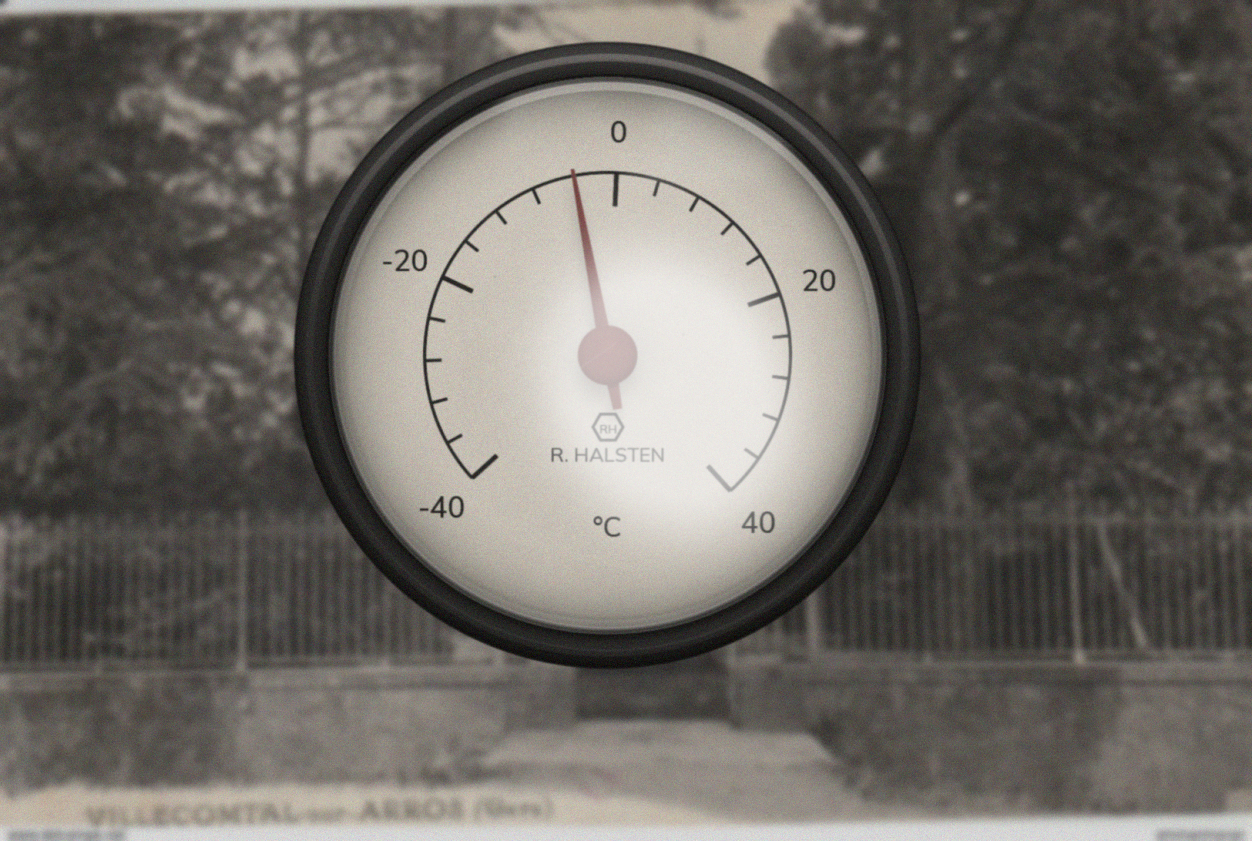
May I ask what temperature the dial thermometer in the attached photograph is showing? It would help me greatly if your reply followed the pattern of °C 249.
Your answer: °C -4
